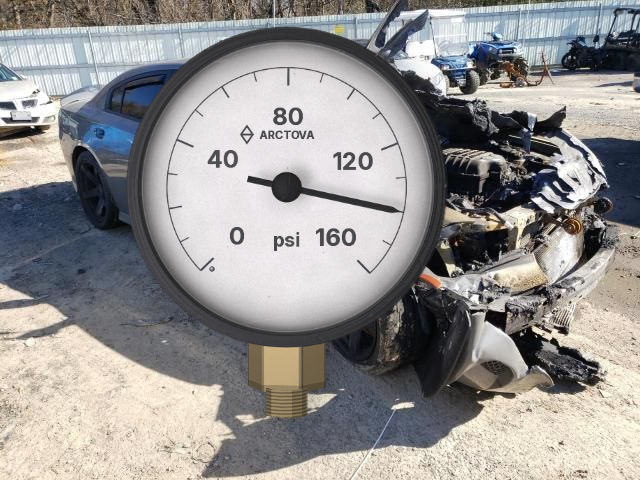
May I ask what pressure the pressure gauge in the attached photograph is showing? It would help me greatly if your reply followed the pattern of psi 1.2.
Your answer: psi 140
